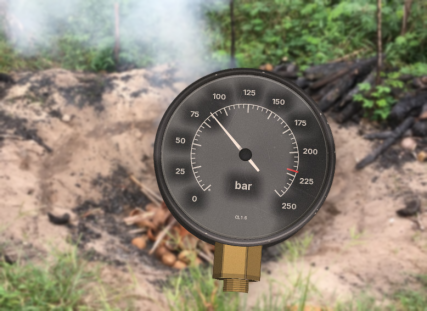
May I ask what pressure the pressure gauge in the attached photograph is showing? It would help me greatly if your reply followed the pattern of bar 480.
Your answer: bar 85
